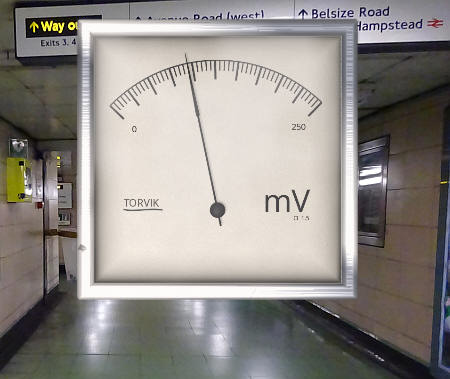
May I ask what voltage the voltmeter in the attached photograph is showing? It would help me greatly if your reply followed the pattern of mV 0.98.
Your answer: mV 95
